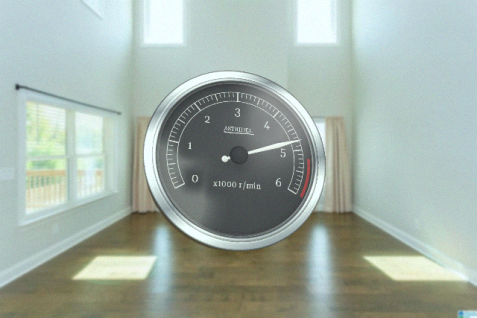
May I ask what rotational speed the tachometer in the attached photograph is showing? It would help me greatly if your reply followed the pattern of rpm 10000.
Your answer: rpm 4800
